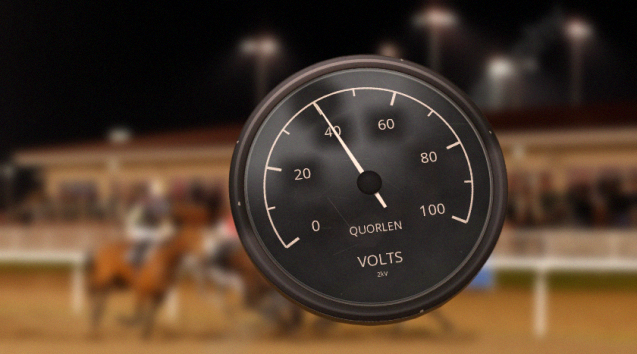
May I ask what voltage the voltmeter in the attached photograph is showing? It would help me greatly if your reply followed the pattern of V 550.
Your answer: V 40
